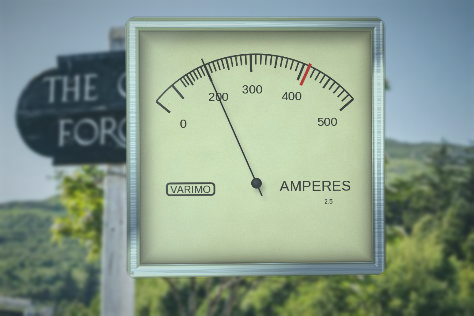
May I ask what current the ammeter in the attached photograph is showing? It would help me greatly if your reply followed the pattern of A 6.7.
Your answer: A 200
